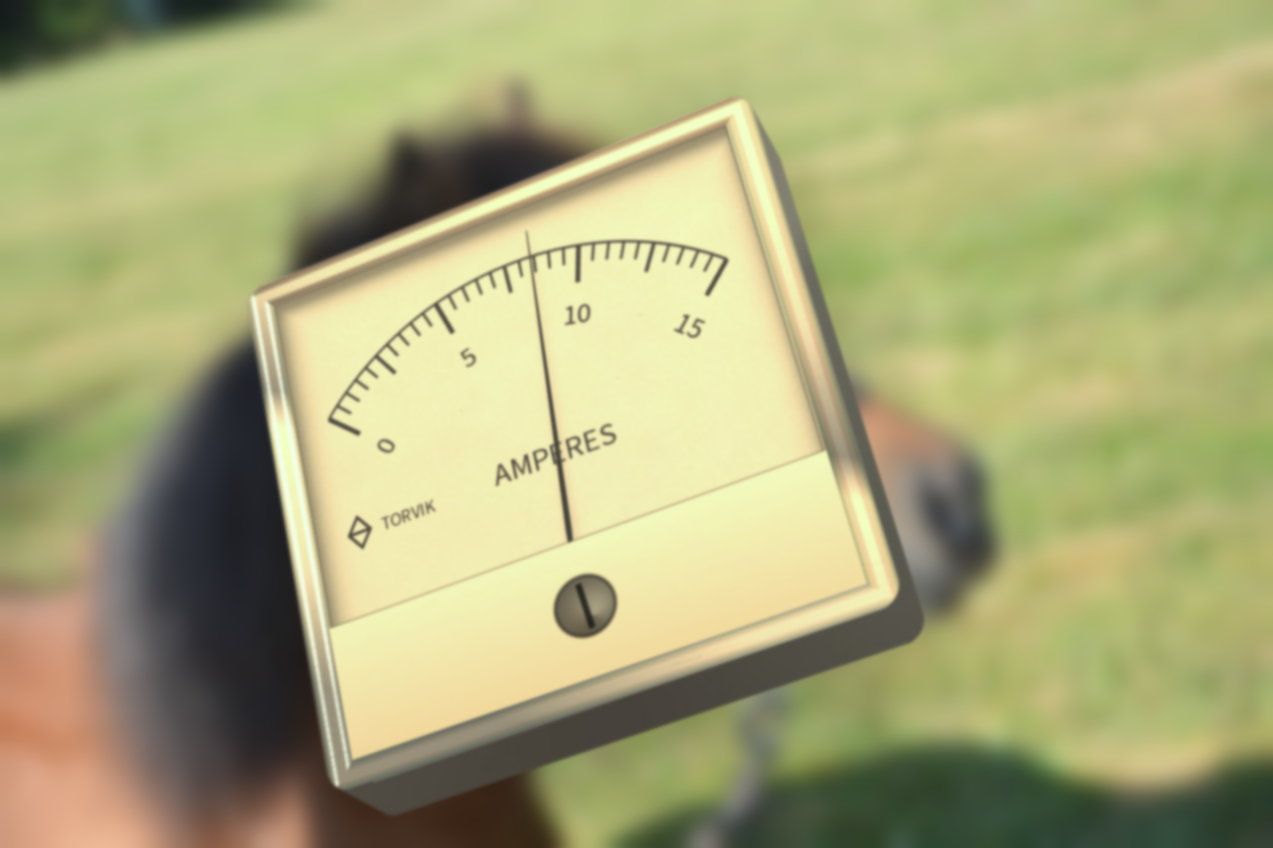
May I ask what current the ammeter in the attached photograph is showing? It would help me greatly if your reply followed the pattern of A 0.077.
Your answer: A 8.5
